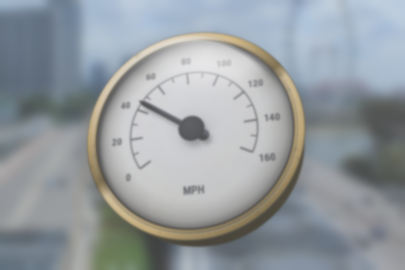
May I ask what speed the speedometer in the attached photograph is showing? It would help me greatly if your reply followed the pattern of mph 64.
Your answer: mph 45
